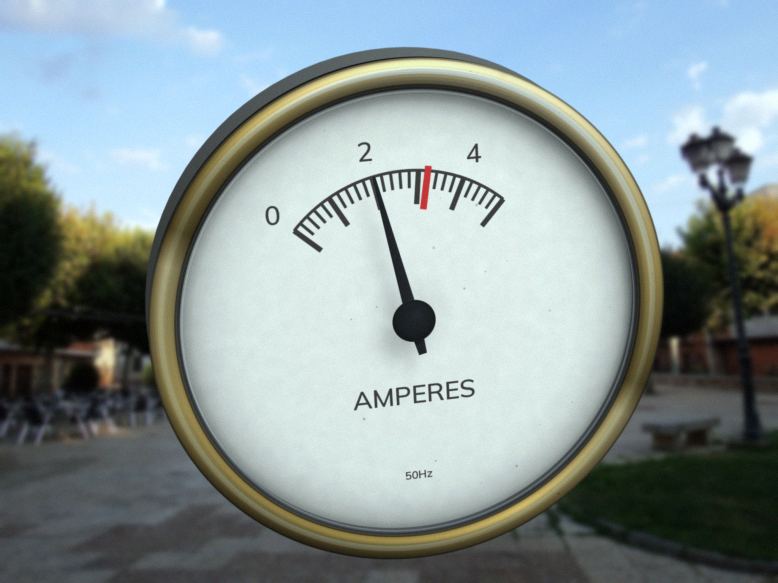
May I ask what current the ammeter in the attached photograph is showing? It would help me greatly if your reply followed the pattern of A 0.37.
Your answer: A 2
